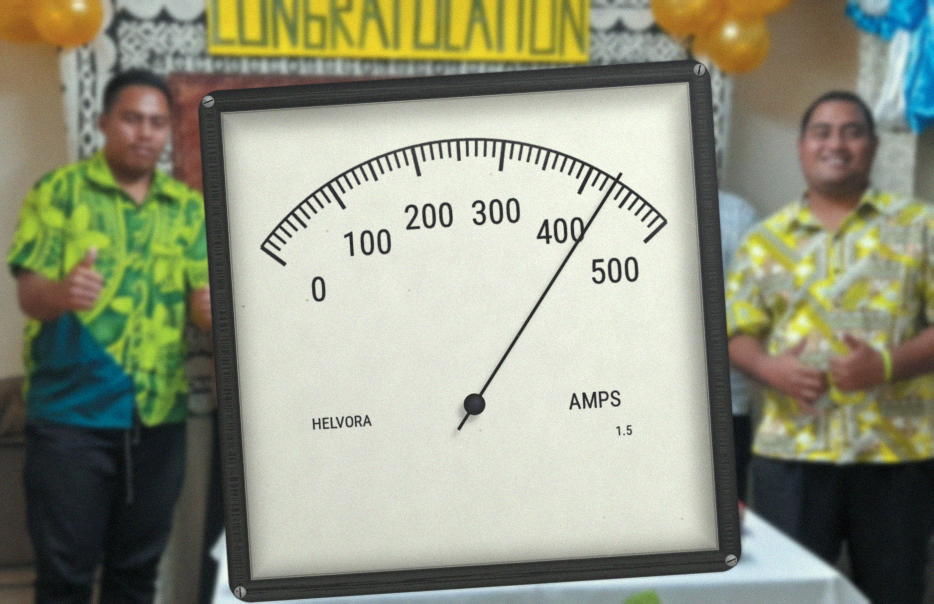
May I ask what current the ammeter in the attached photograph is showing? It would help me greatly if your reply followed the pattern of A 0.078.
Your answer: A 430
